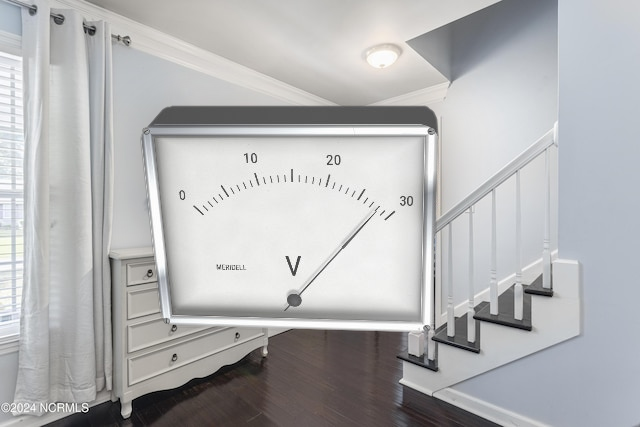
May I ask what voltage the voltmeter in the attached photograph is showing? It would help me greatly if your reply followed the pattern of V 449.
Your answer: V 28
